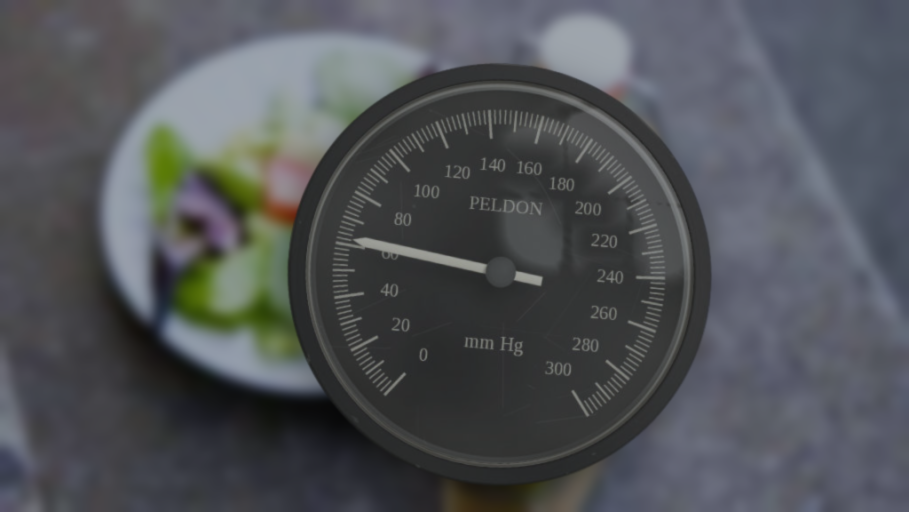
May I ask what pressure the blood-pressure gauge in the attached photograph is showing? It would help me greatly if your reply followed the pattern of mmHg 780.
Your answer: mmHg 62
